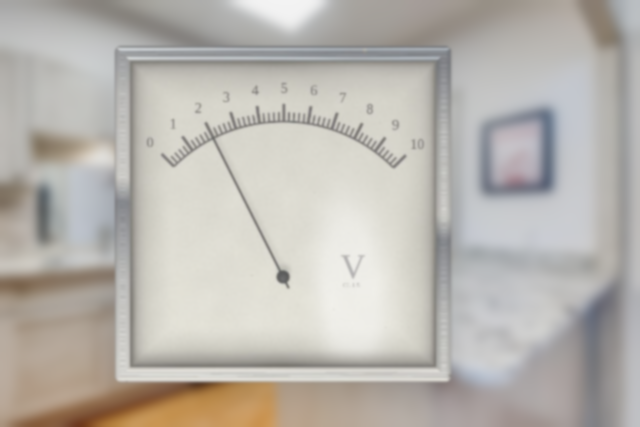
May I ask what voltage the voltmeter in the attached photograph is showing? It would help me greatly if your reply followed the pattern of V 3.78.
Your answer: V 2
